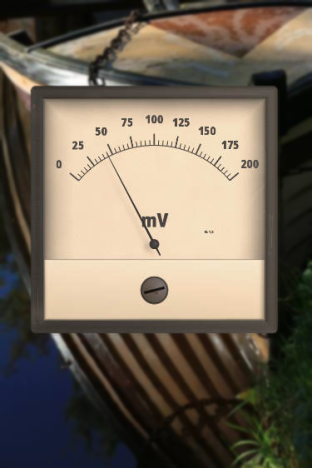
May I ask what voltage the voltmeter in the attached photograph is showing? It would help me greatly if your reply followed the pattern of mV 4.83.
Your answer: mV 45
